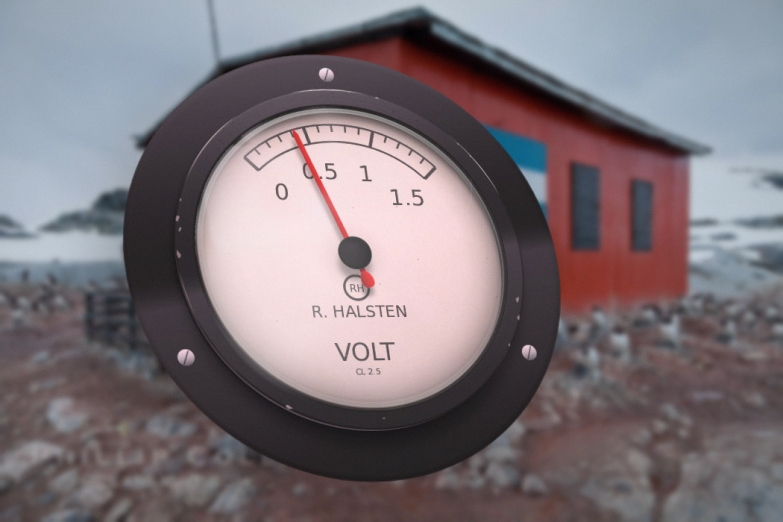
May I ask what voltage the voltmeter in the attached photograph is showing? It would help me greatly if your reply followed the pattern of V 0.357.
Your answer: V 0.4
